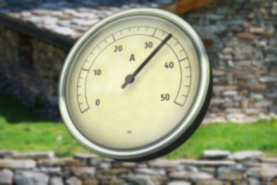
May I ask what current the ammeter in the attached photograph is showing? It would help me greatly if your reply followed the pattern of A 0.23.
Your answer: A 34
